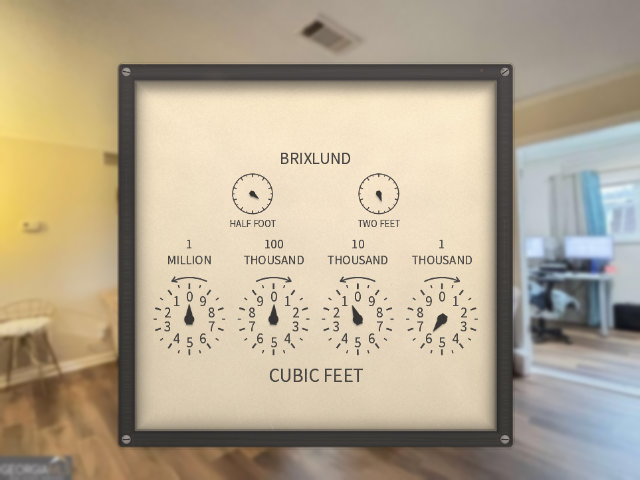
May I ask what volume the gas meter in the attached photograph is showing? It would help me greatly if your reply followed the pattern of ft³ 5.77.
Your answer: ft³ 600
